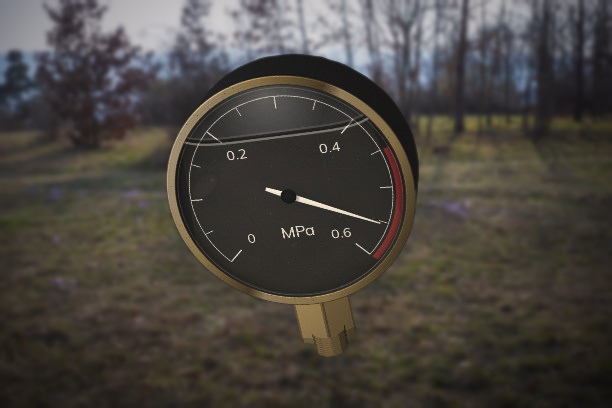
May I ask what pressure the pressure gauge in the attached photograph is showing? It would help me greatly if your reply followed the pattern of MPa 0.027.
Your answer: MPa 0.55
